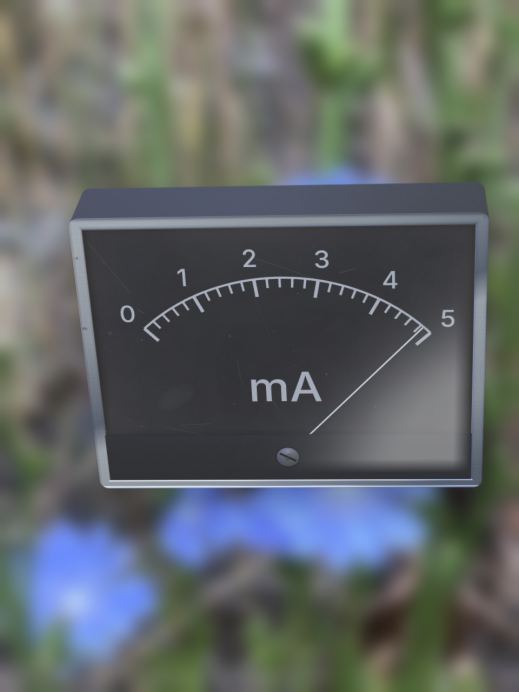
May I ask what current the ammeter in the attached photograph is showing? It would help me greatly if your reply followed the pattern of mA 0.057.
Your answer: mA 4.8
